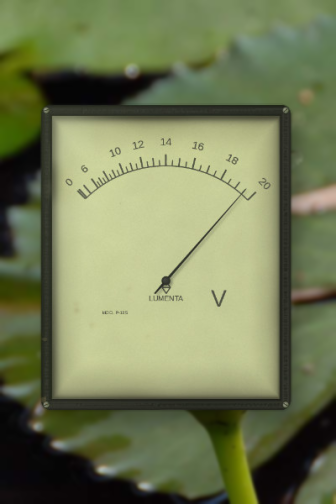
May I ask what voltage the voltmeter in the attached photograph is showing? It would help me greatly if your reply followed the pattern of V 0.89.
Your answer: V 19.5
